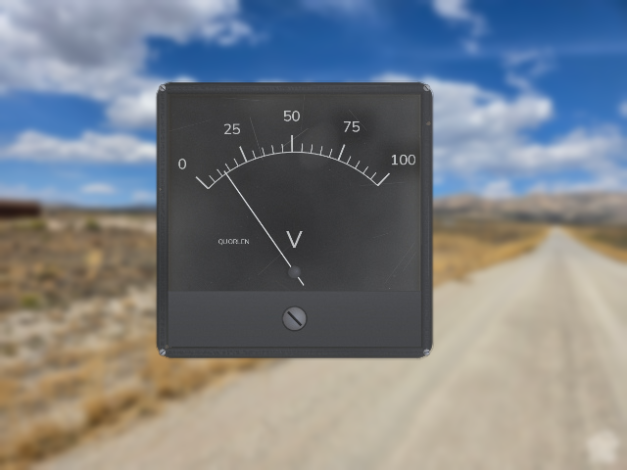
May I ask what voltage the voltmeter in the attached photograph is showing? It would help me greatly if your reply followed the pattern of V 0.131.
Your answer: V 12.5
